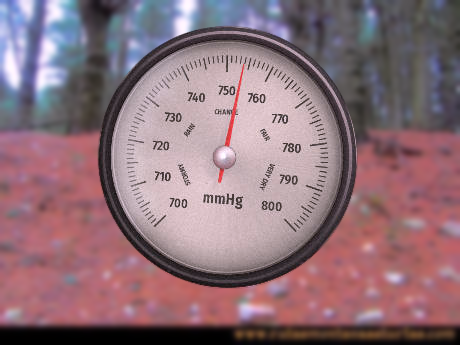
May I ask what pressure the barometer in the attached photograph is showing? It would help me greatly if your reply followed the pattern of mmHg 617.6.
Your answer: mmHg 754
